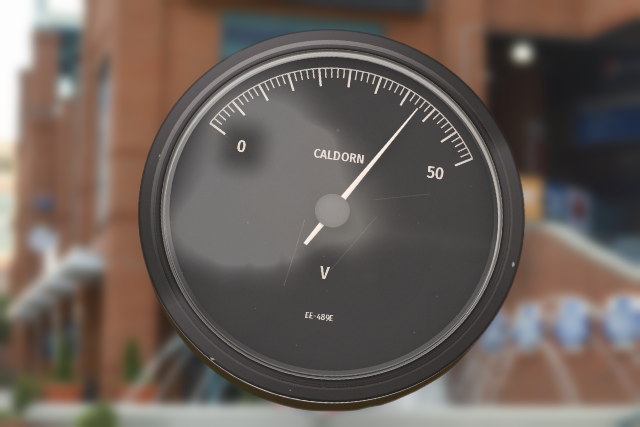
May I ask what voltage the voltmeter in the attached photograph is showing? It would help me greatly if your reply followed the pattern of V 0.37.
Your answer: V 38
